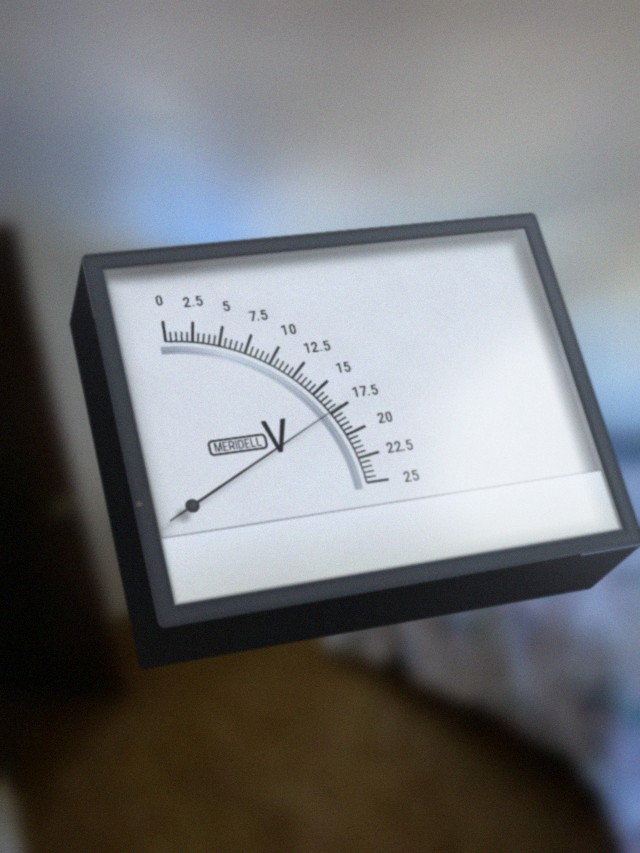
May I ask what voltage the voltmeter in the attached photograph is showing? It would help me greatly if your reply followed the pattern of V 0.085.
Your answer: V 17.5
